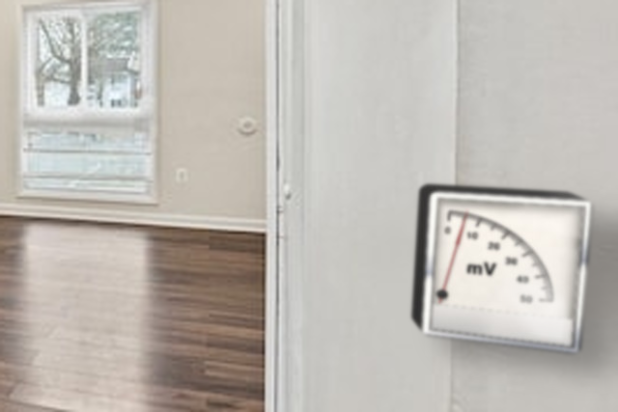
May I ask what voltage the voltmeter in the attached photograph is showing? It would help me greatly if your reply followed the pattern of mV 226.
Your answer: mV 5
